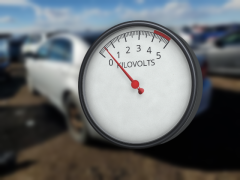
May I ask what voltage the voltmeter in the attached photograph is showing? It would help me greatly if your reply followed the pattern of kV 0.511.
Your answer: kV 0.5
